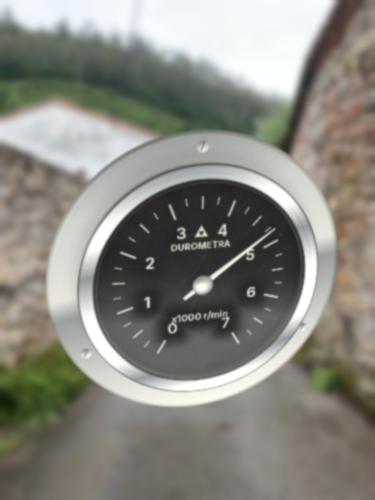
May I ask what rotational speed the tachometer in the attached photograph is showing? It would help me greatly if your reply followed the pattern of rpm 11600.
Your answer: rpm 4750
